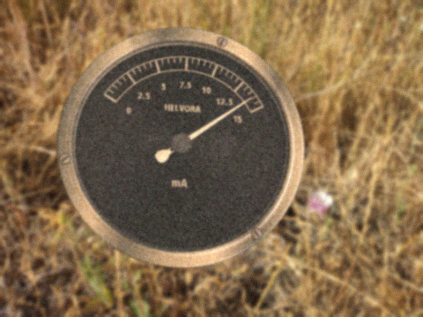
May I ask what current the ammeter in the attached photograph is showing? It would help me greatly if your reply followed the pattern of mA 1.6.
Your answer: mA 14
